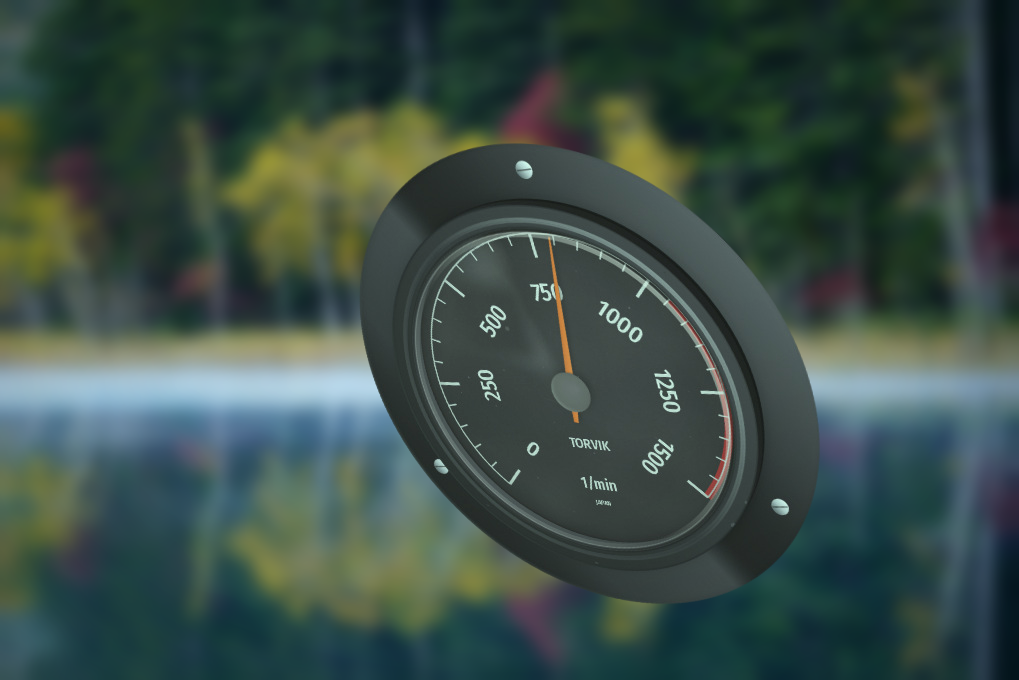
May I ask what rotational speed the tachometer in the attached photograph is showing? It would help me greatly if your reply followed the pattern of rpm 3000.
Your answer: rpm 800
